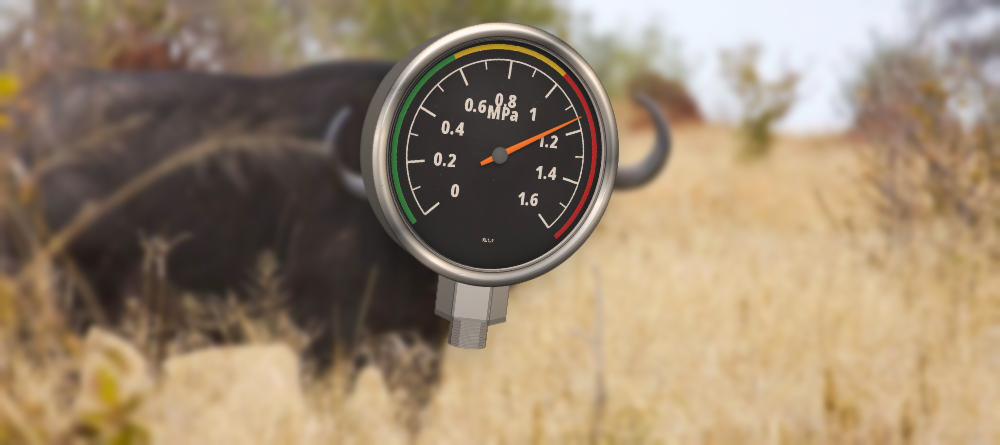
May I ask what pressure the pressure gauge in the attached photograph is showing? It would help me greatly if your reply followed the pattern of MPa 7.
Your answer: MPa 1.15
